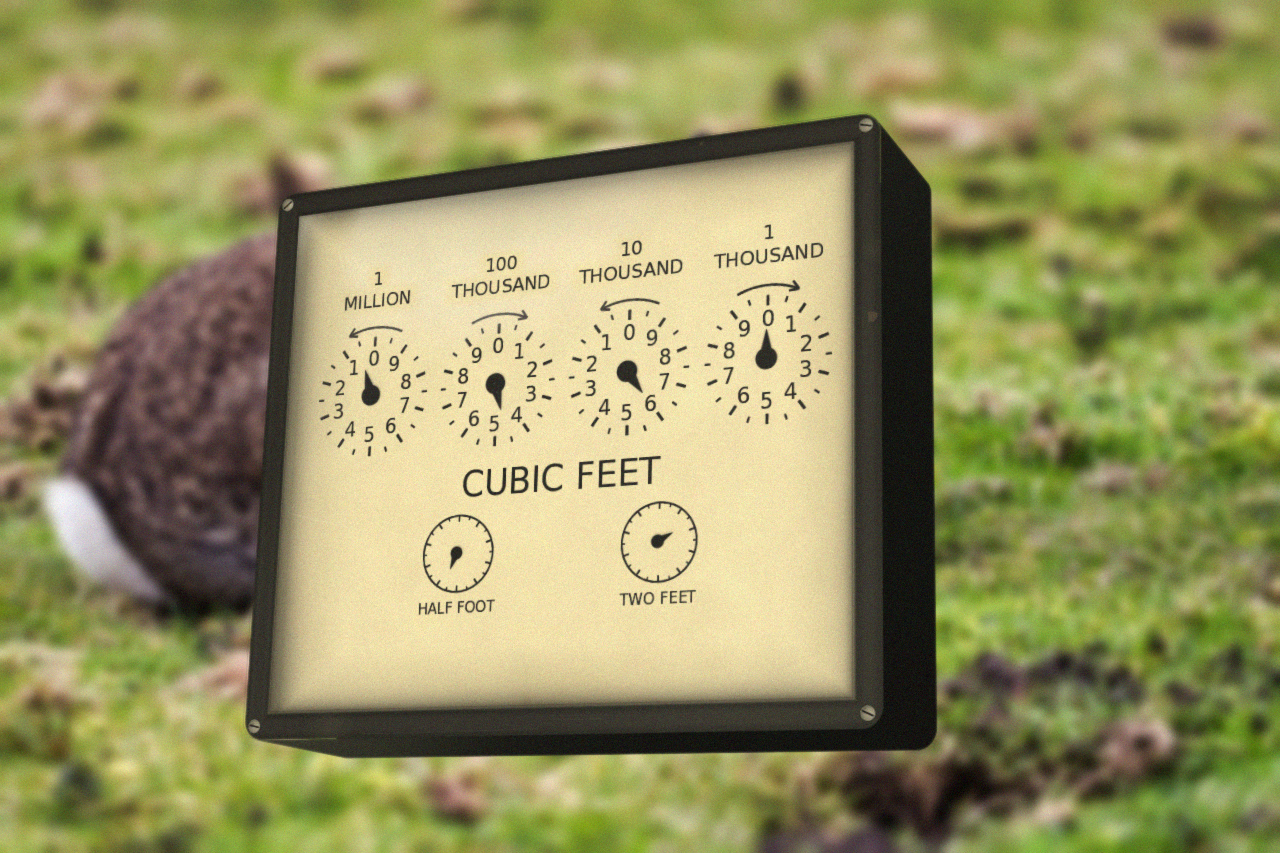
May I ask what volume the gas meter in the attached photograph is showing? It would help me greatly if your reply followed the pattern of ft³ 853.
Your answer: ft³ 46000
